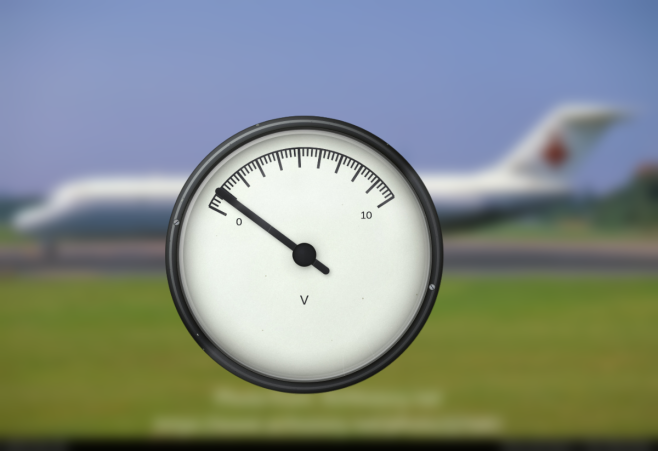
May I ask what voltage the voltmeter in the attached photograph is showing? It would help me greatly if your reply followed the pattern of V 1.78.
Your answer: V 0.8
